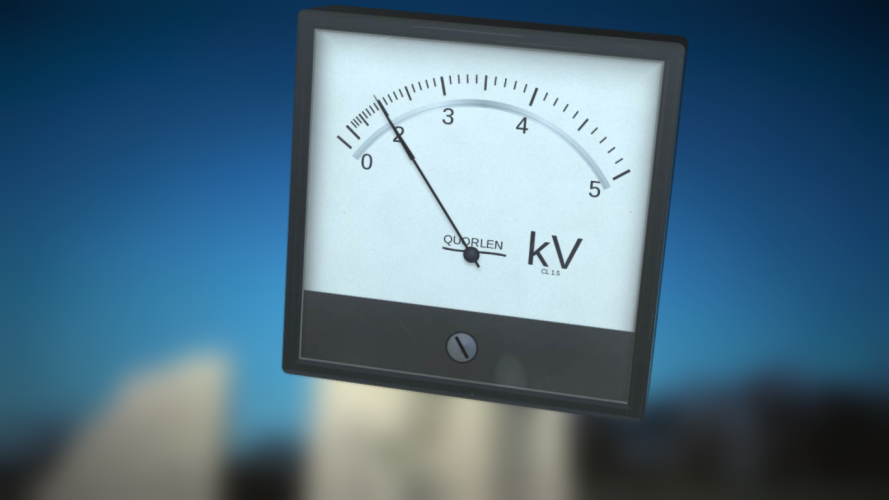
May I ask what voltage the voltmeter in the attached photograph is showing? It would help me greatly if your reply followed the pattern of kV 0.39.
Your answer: kV 2
